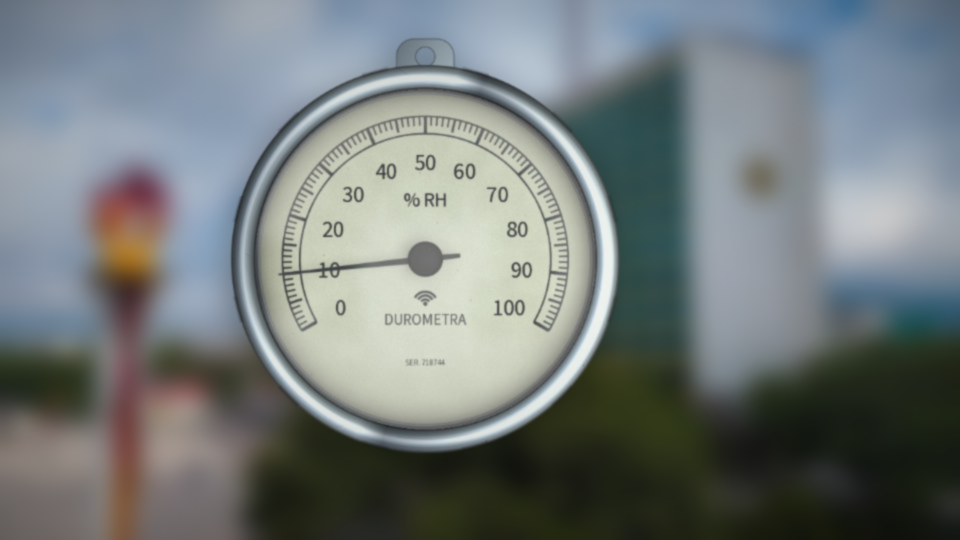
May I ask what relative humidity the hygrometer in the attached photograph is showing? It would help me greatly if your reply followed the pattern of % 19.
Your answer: % 10
